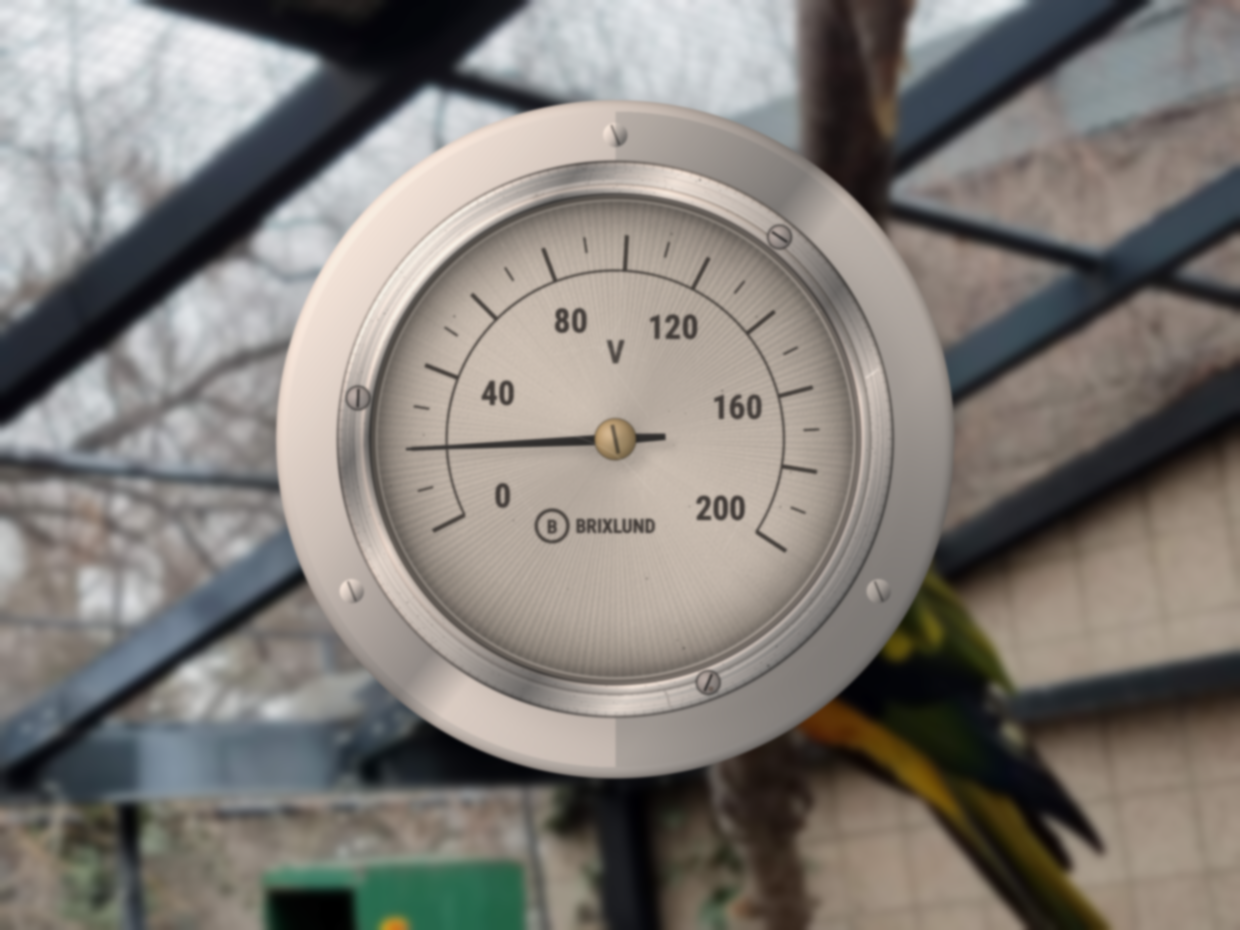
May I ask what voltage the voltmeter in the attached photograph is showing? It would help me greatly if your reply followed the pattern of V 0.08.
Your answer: V 20
